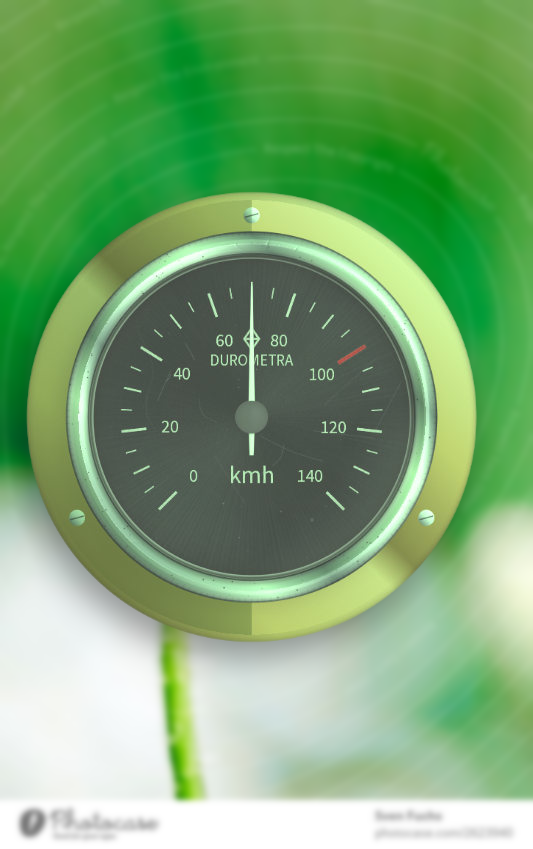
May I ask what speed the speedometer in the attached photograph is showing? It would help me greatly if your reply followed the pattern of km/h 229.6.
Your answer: km/h 70
